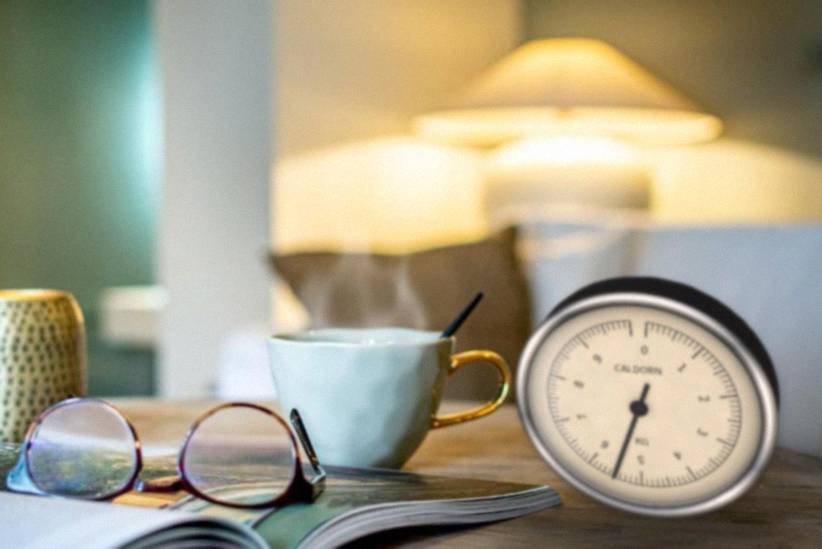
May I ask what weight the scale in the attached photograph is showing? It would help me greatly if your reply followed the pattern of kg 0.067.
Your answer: kg 5.5
